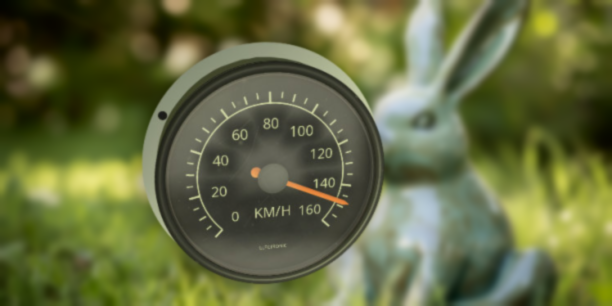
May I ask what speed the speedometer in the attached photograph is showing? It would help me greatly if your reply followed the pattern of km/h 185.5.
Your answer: km/h 147.5
